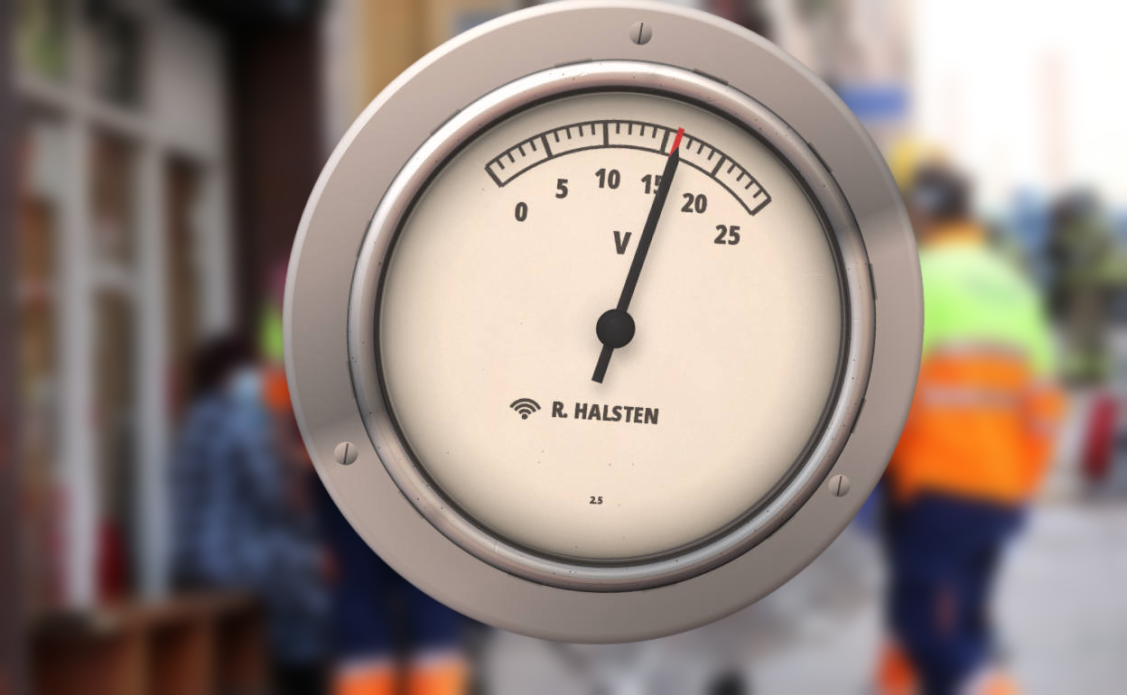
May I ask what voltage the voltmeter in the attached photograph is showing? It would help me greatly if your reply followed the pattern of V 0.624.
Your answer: V 16
